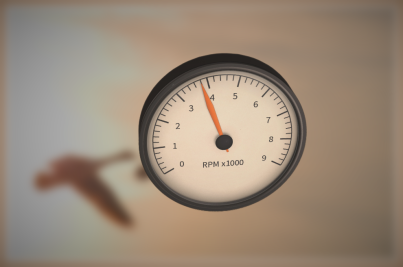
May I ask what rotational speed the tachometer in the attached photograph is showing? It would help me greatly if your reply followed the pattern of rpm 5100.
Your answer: rpm 3800
